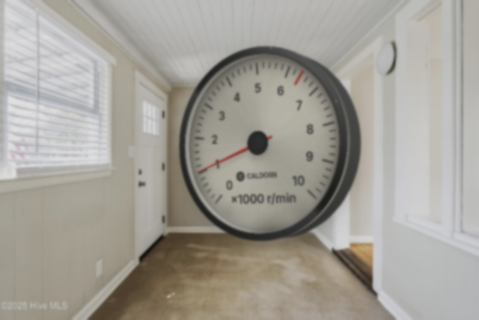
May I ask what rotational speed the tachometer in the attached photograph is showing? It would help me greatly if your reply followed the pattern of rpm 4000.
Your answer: rpm 1000
